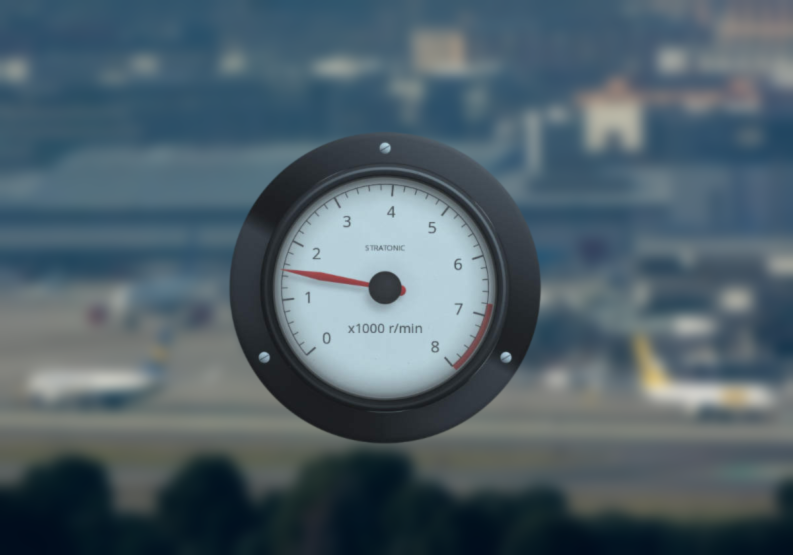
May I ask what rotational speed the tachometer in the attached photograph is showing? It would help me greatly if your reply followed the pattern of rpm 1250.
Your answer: rpm 1500
